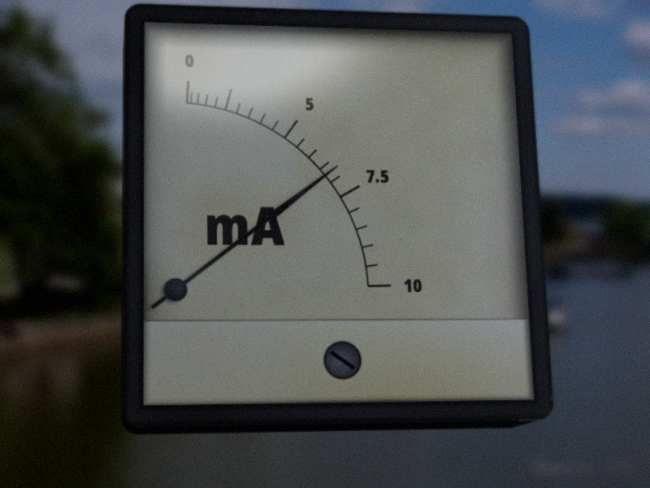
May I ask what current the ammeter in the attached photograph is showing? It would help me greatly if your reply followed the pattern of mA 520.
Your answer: mA 6.75
